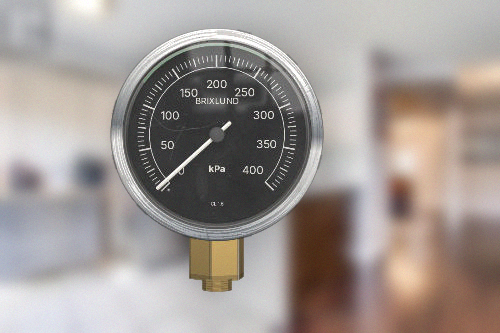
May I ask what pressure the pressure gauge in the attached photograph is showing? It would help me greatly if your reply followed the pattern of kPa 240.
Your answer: kPa 5
